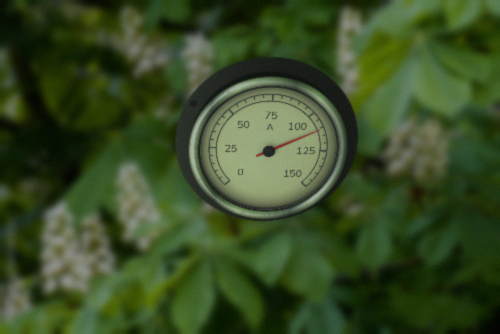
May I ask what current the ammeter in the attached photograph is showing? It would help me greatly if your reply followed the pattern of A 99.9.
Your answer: A 110
